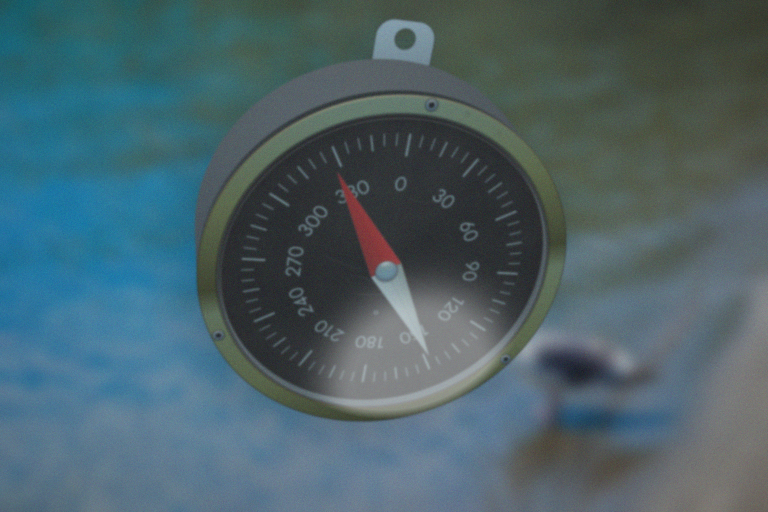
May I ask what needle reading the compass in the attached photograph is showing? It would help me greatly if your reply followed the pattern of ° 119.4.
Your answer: ° 327.5
